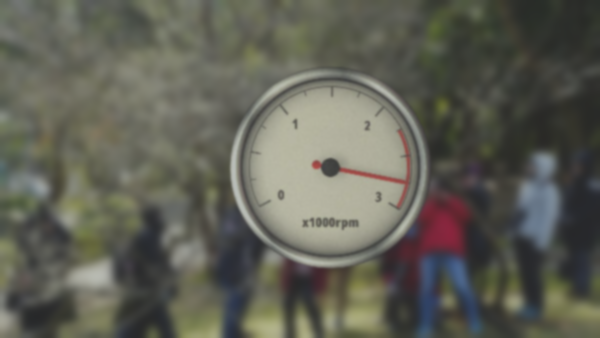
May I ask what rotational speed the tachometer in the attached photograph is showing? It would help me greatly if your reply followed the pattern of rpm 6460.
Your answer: rpm 2750
